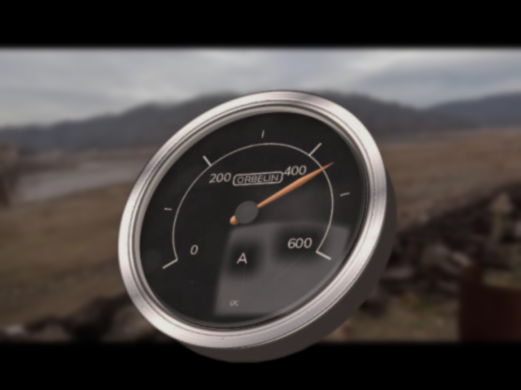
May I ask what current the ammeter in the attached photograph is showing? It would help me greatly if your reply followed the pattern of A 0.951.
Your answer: A 450
